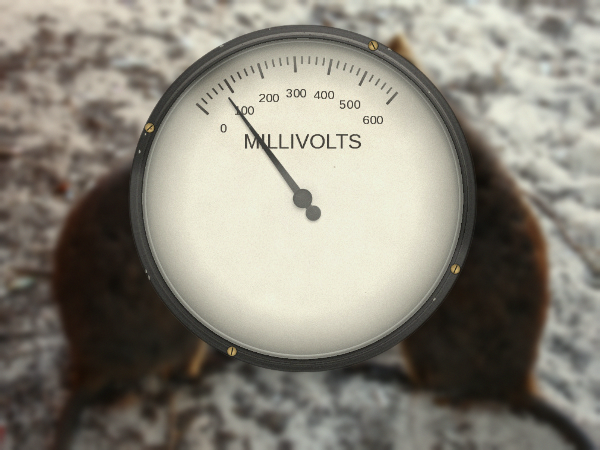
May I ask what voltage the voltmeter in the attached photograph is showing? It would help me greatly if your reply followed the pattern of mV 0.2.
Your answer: mV 80
